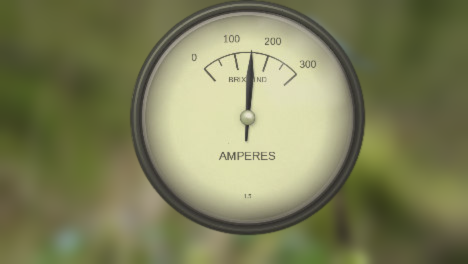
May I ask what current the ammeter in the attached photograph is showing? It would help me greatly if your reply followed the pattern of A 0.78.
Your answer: A 150
